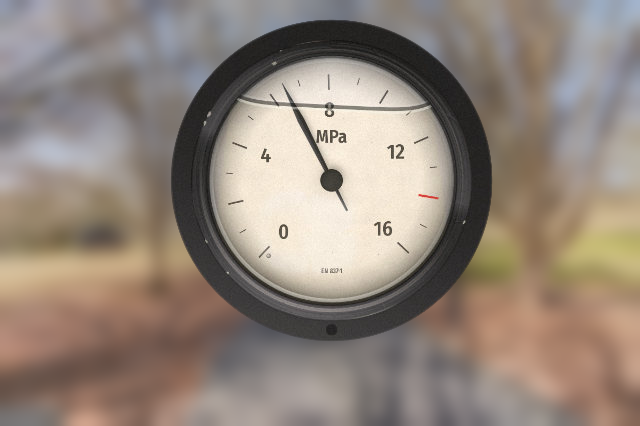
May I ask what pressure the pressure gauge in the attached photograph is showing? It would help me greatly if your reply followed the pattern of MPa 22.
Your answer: MPa 6.5
